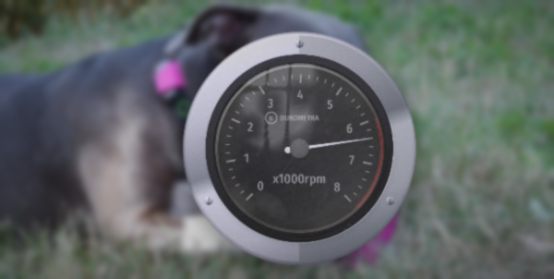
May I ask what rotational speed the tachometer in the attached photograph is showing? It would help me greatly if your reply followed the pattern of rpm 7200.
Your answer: rpm 6400
